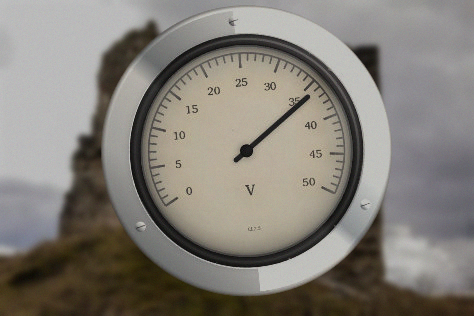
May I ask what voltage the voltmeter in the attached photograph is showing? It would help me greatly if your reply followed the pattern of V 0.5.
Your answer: V 36
